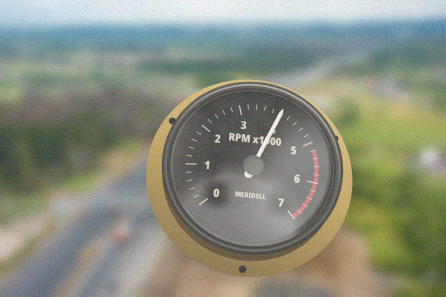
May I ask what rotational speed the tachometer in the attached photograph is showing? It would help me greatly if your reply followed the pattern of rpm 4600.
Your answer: rpm 4000
